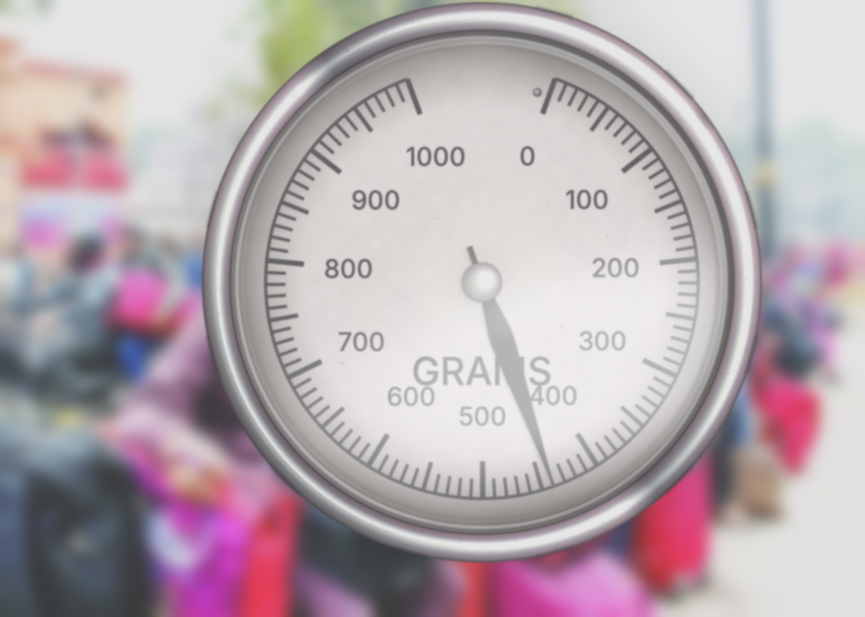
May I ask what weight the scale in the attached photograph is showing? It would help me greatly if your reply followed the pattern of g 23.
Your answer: g 440
